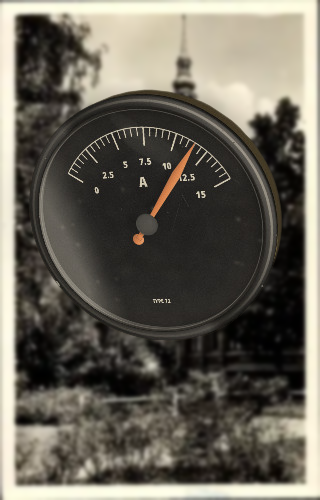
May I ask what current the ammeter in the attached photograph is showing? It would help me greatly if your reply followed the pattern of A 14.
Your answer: A 11.5
